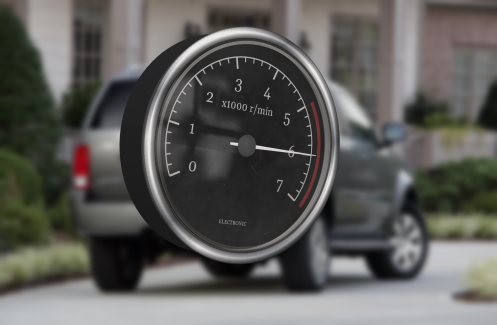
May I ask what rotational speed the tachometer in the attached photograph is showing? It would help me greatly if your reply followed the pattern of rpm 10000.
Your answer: rpm 6000
